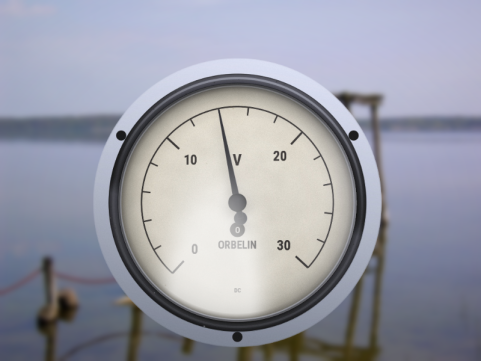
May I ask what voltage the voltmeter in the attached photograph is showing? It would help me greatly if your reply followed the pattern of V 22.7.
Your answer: V 14
